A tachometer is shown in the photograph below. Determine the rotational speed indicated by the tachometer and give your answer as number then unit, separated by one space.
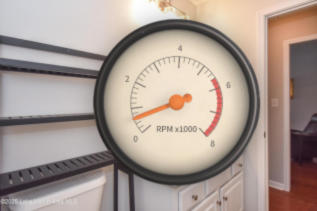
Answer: 600 rpm
